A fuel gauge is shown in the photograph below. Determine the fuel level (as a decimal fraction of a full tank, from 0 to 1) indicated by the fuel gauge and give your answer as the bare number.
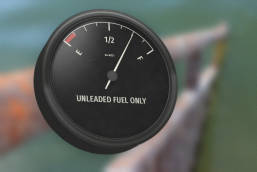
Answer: 0.75
